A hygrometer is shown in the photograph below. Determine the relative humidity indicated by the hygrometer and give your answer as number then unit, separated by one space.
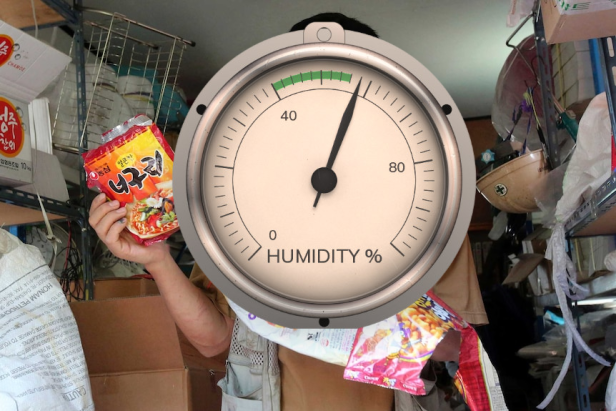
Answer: 58 %
